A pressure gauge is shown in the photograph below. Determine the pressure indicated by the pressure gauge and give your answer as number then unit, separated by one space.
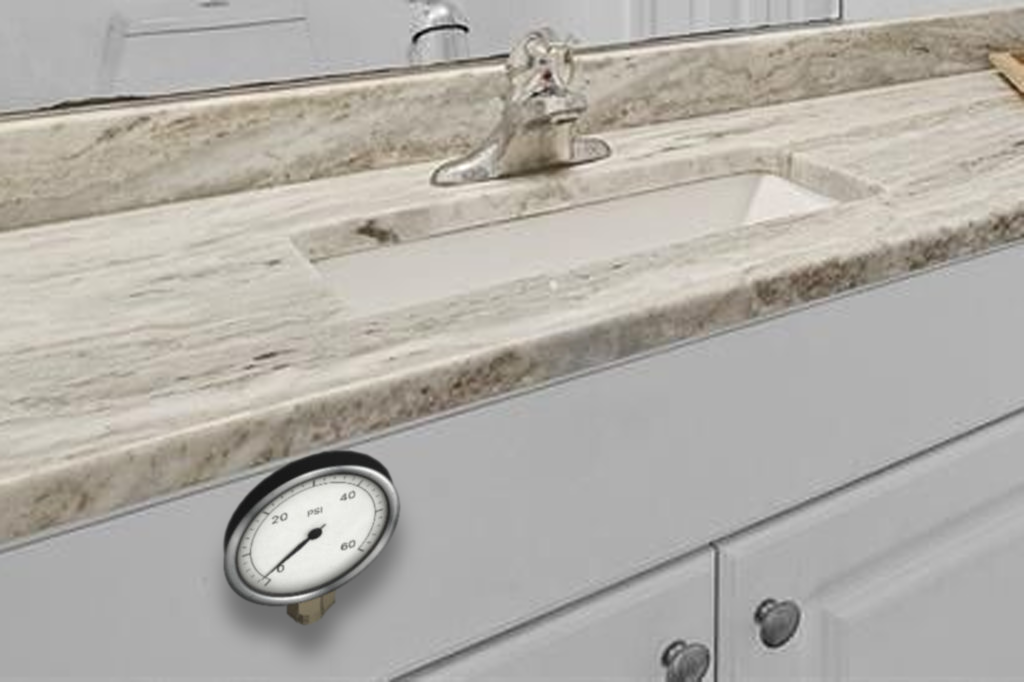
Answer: 2 psi
